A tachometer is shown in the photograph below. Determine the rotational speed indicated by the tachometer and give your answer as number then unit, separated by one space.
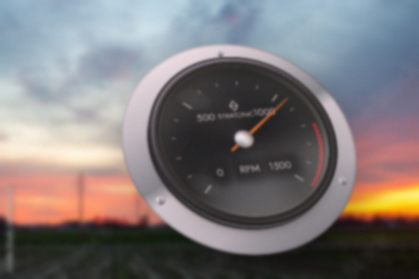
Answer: 1050 rpm
